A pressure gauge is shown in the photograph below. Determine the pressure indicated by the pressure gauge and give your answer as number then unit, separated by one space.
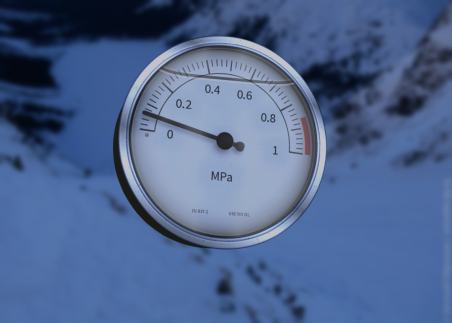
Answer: 0.06 MPa
